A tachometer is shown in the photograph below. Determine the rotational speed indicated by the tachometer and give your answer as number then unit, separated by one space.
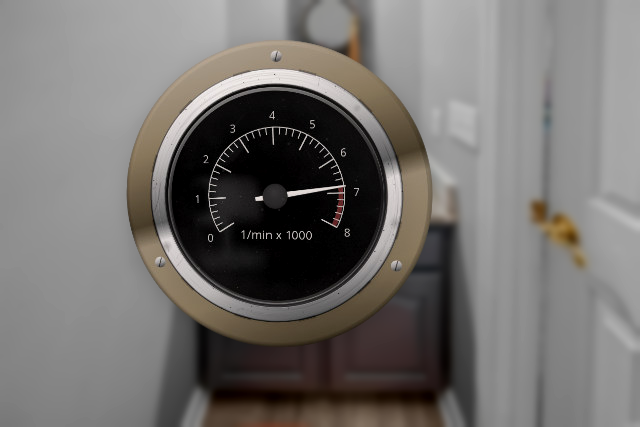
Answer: 6800 rpm
